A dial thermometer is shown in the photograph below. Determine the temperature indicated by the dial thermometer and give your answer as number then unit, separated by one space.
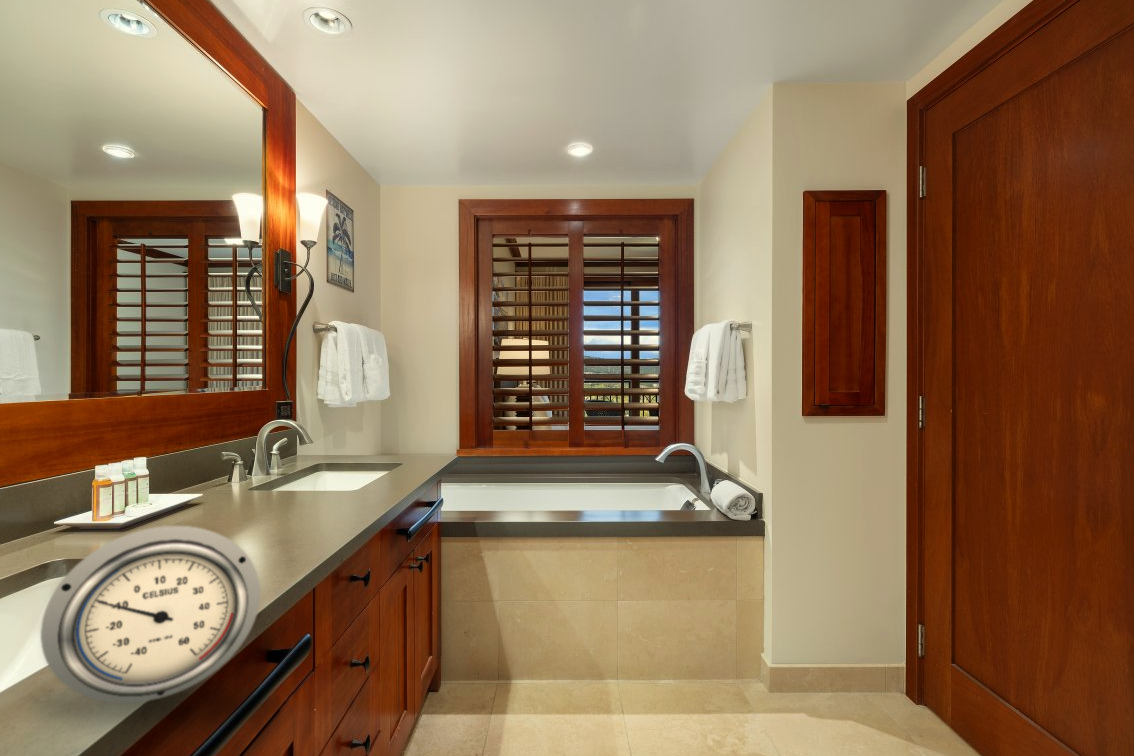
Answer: -10 °C
